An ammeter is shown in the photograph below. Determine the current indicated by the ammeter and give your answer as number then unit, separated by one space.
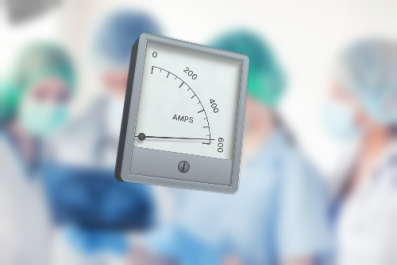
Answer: 575 A
